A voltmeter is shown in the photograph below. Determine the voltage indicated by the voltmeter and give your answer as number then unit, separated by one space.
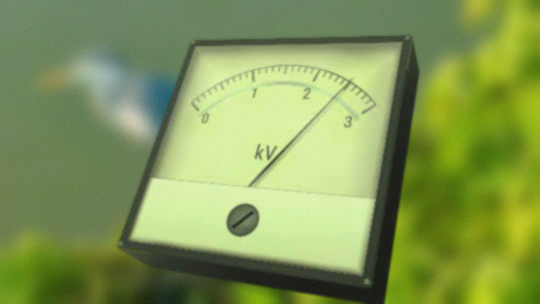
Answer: 2.5 kV
